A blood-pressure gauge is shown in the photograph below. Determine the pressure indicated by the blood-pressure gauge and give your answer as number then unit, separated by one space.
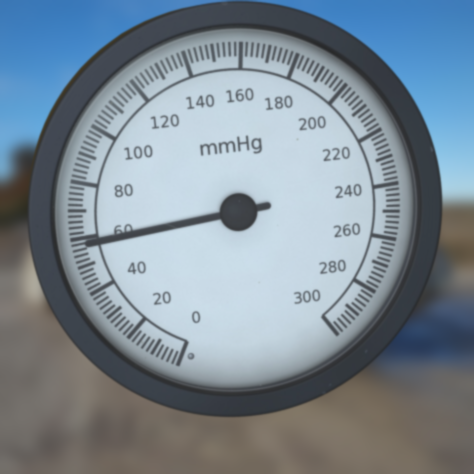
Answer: 58 mmHg
